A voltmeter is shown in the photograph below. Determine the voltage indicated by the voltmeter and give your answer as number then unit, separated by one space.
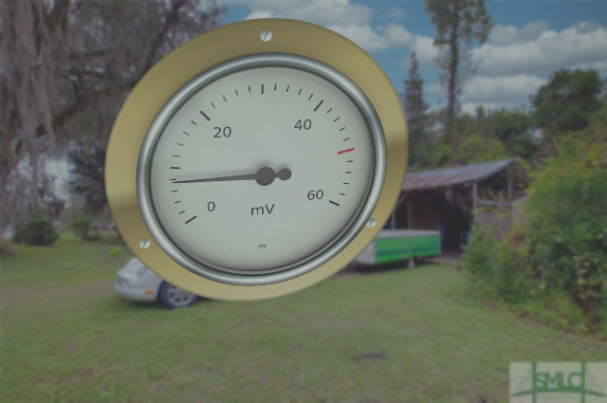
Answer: 8 mV
